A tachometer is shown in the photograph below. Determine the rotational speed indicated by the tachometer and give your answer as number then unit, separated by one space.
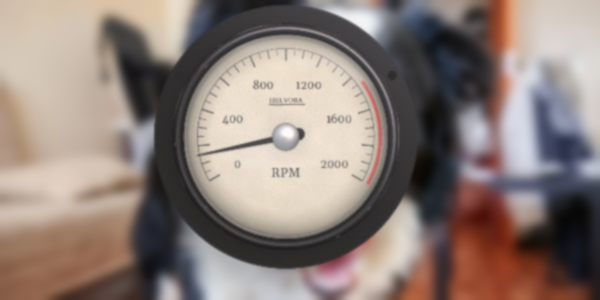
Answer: 150 rpm
